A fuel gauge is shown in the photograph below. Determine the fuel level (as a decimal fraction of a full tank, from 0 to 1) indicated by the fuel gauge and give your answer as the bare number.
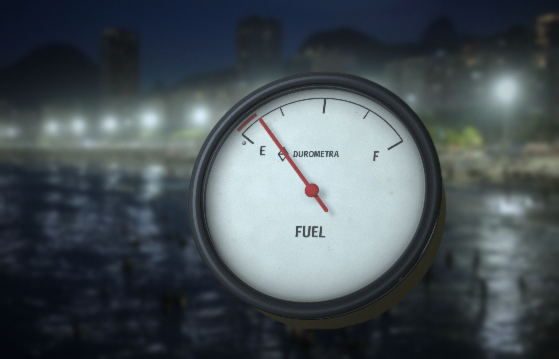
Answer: 0.125
